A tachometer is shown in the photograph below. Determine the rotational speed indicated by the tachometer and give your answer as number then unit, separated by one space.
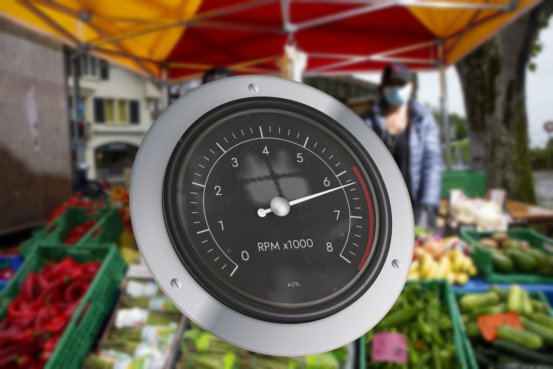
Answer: 6300 rpm
